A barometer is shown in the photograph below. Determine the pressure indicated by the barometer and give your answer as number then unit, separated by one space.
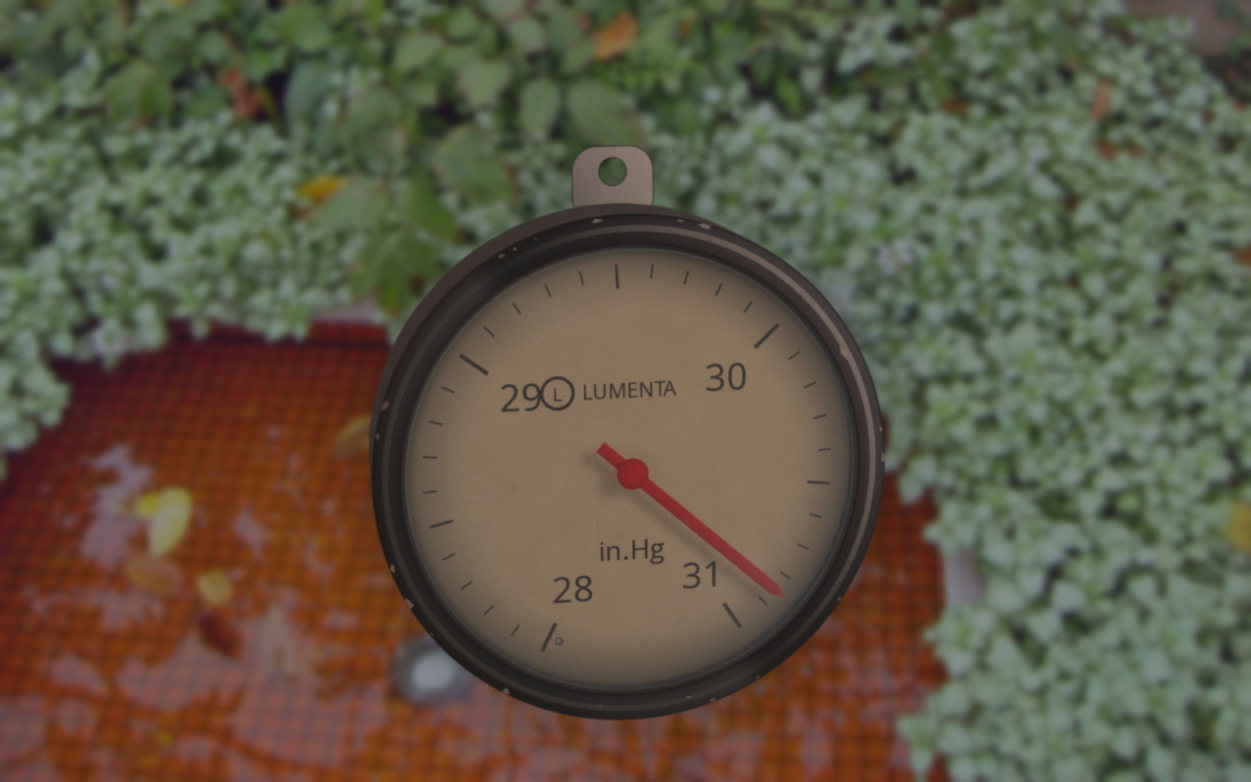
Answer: 30.85 inHg
